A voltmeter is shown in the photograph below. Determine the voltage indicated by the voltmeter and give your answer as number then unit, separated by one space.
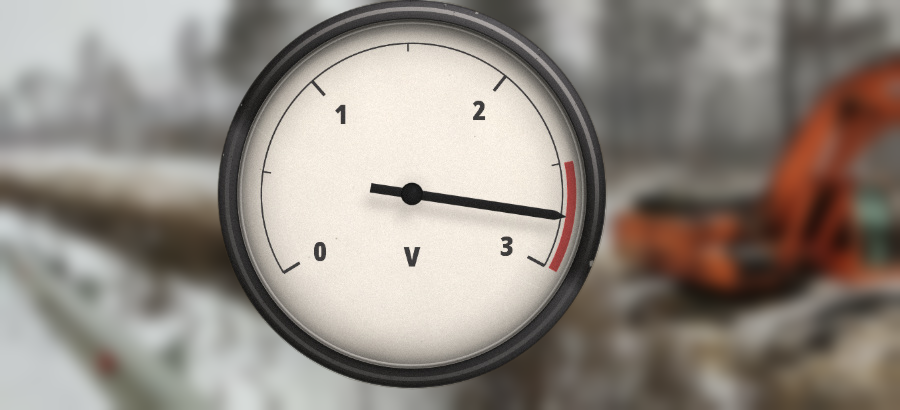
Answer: 2.75 V
